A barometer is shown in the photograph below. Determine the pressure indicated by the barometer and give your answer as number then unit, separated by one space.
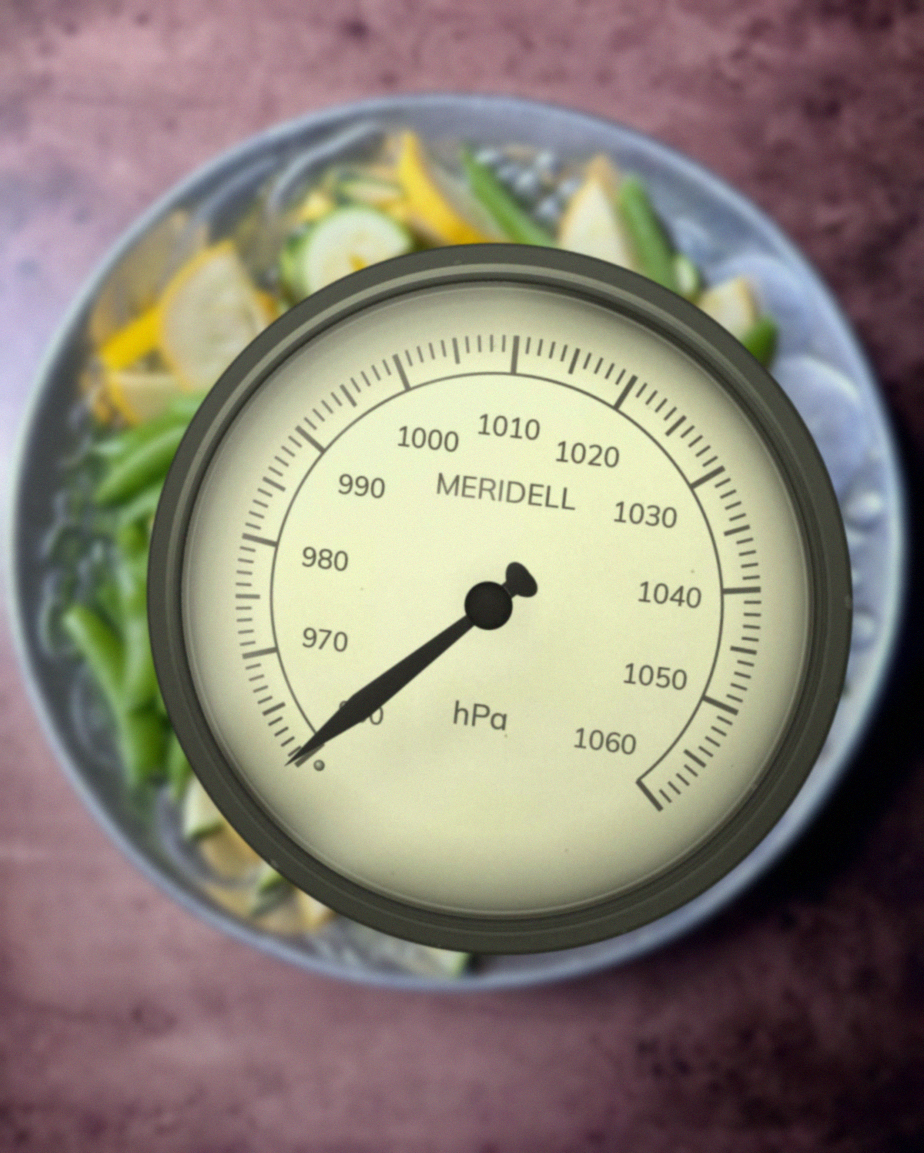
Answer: 960.5 hPa
